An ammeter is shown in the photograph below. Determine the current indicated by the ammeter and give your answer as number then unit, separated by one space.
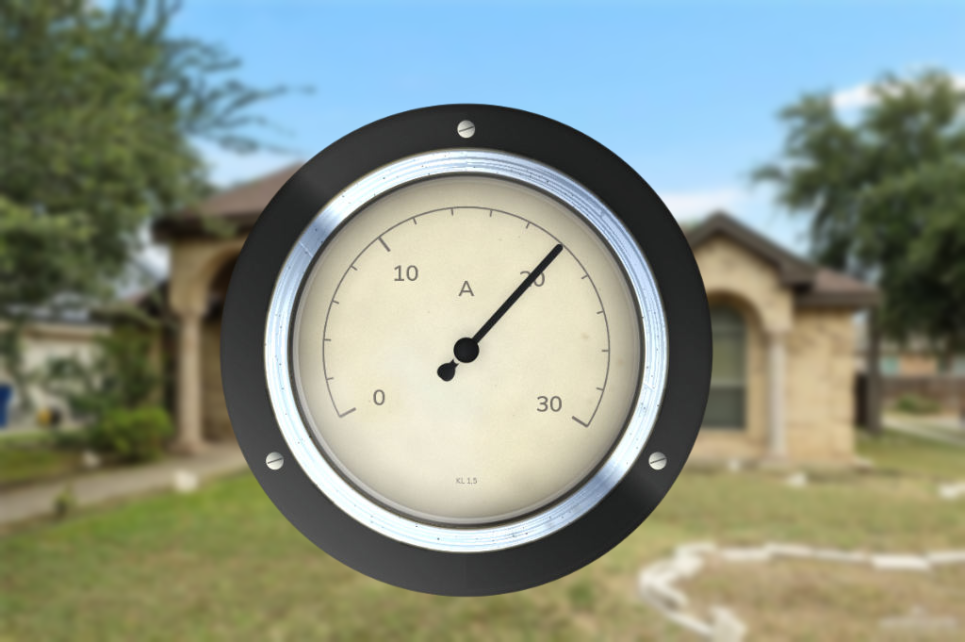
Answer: 20 A
